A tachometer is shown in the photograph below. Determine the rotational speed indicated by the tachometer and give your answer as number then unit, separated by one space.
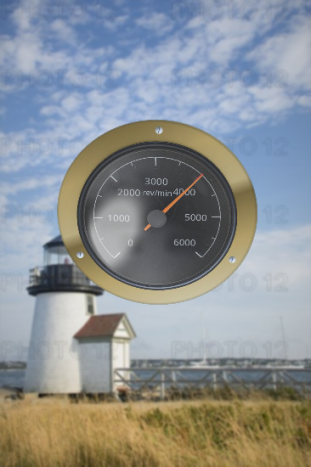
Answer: 4000 rpm
